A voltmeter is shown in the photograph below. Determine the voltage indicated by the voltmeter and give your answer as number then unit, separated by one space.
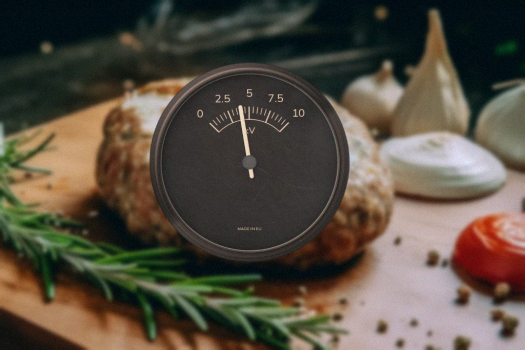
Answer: 4 kV
